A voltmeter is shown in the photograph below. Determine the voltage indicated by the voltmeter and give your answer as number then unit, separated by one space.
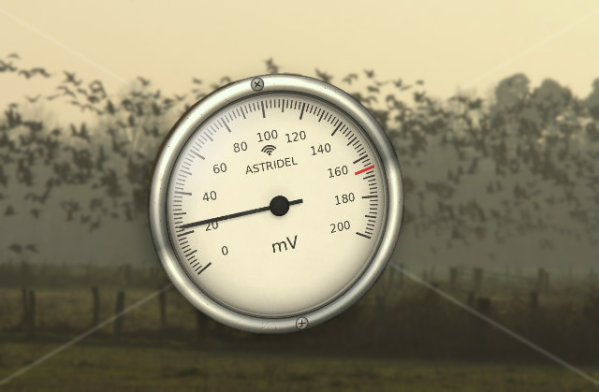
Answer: 24 mV
